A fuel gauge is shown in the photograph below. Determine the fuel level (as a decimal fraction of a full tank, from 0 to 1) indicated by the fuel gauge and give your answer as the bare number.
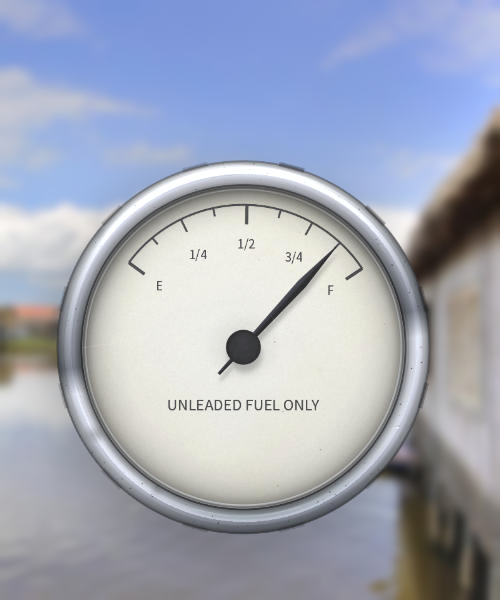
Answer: 0.875
